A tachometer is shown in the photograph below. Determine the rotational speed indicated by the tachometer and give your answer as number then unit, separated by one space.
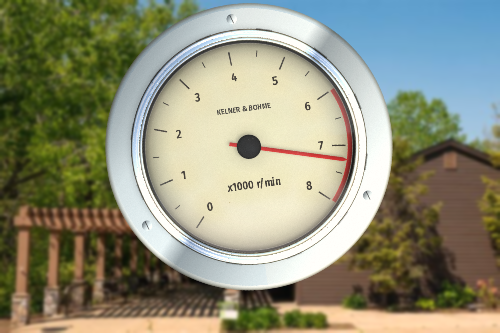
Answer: 7250 rpm
